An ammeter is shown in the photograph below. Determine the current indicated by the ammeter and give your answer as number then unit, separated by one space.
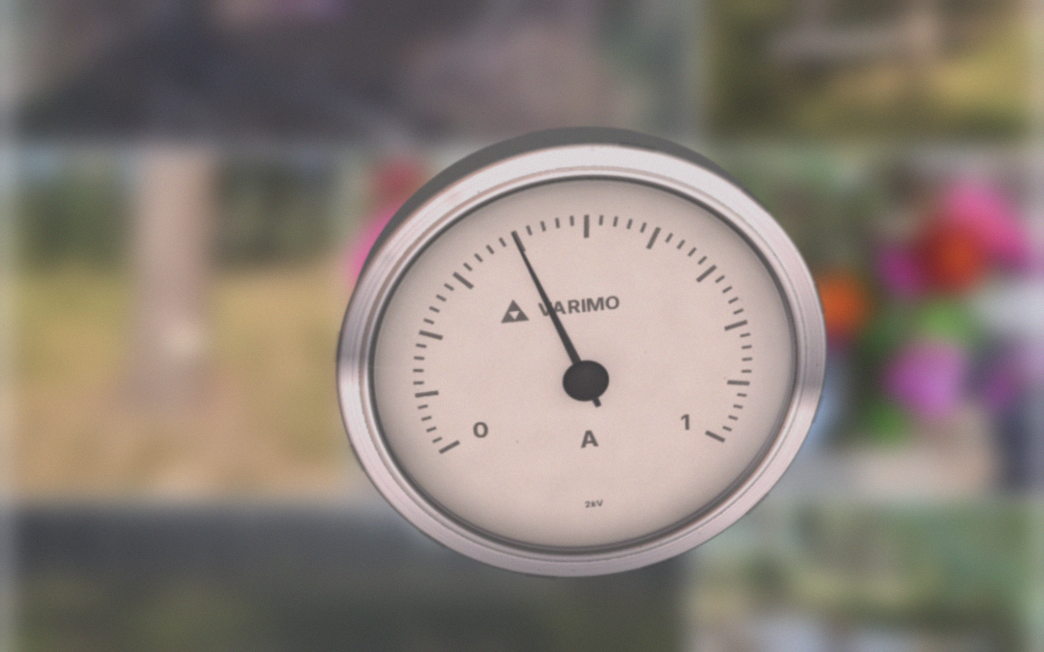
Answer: 0.4 A
